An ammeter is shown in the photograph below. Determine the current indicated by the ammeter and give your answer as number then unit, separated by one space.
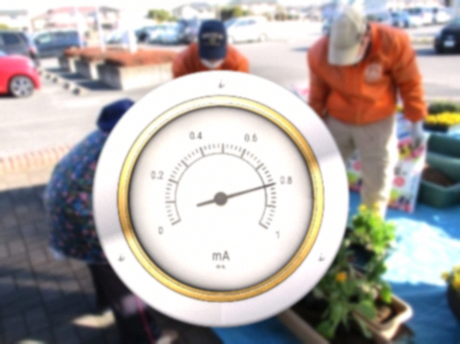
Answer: 0.8 mA
